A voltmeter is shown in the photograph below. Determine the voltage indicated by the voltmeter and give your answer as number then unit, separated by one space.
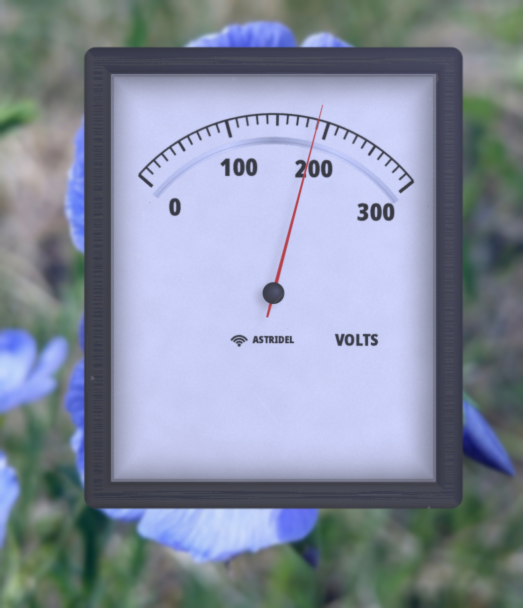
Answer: 190 V
